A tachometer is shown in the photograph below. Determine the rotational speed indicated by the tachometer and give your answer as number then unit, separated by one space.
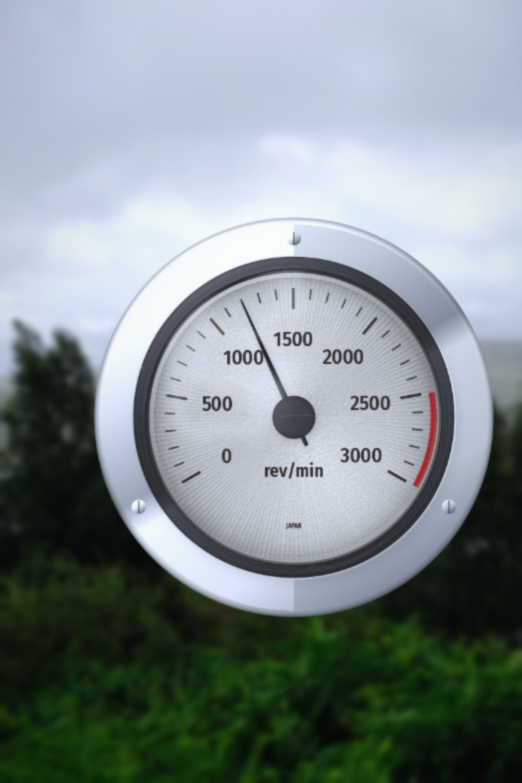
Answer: 1200 rpm
